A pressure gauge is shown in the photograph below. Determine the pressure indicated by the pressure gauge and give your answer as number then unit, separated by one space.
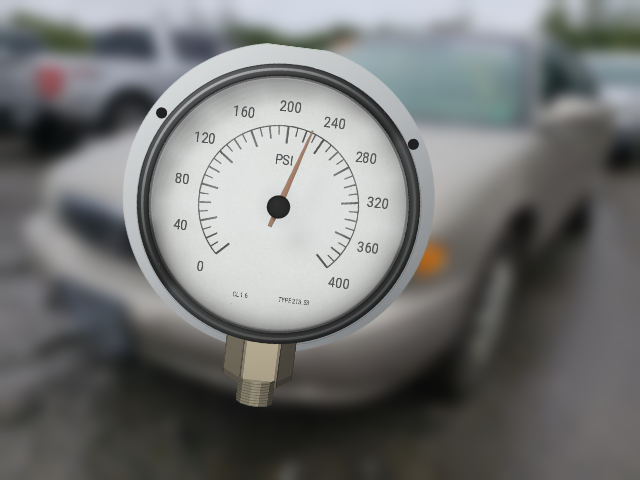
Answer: 225 psi
